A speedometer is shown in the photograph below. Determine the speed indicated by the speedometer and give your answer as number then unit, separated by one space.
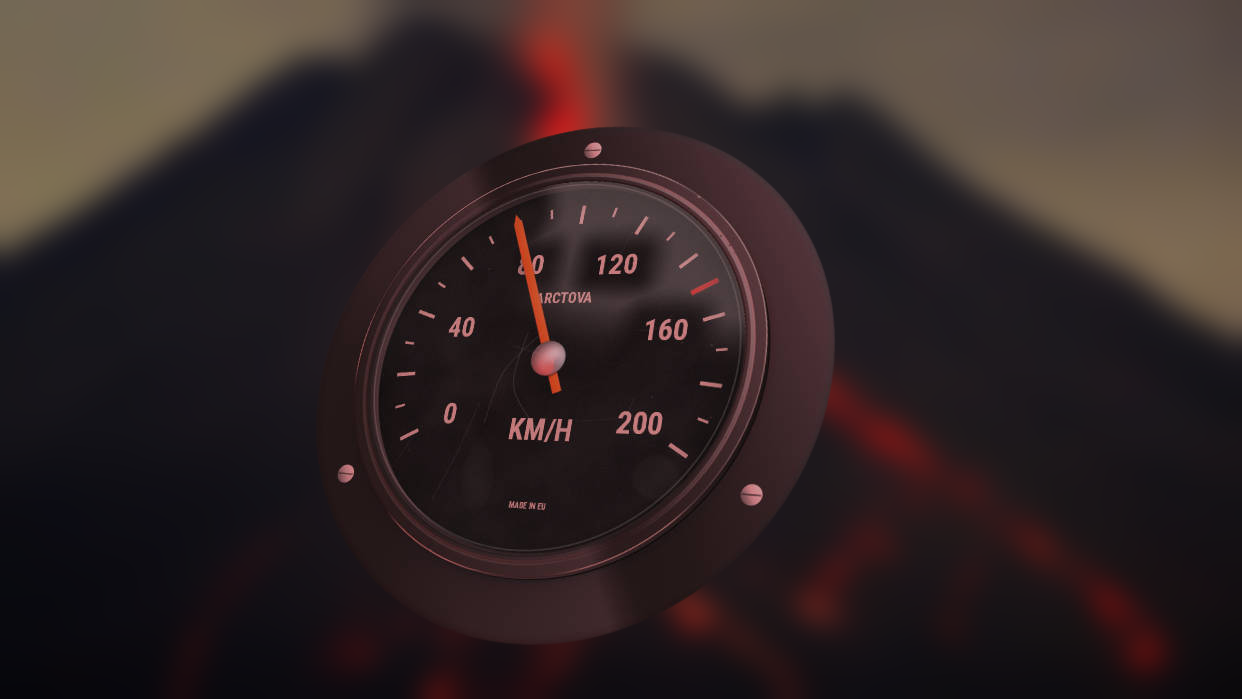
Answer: 80 km/h
